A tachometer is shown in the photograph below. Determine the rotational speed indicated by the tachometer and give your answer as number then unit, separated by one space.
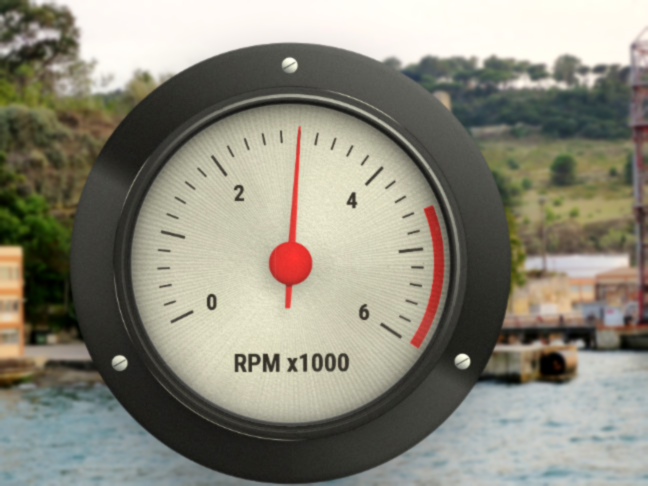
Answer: 3000 rpm
